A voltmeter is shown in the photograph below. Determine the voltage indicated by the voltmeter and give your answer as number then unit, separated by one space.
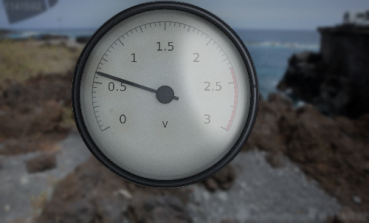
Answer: 0.6 V
